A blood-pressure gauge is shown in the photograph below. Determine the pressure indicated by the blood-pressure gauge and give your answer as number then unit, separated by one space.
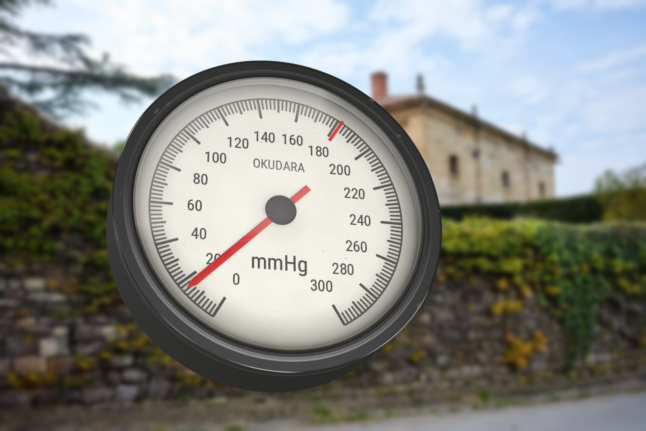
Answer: 16 mmHg
